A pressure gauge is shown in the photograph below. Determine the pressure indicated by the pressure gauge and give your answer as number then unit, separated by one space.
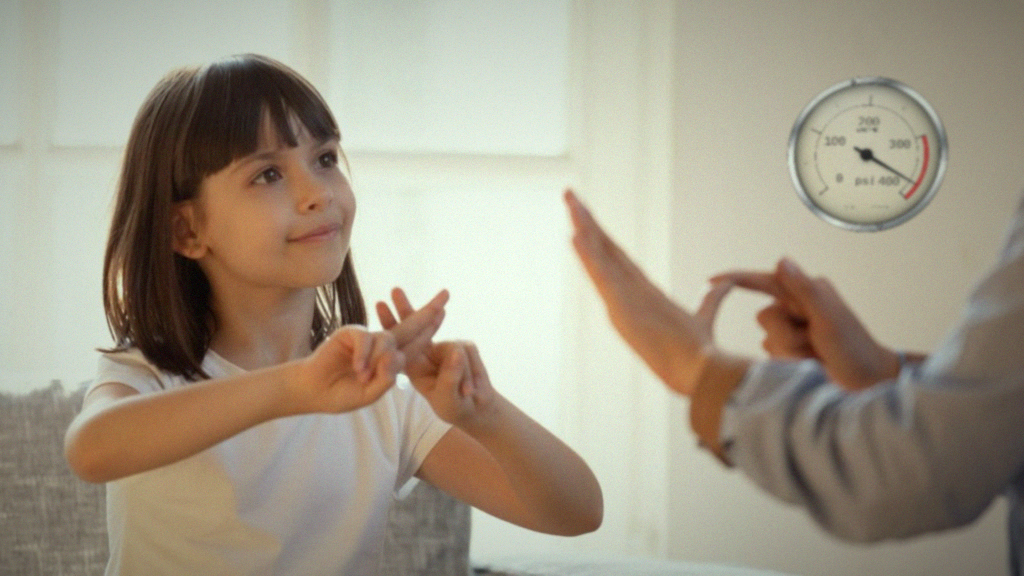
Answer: 375 psi
